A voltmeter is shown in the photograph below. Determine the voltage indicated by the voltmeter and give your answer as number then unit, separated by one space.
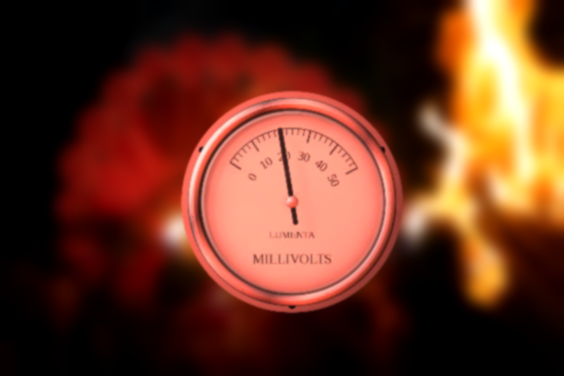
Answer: 20 mV
